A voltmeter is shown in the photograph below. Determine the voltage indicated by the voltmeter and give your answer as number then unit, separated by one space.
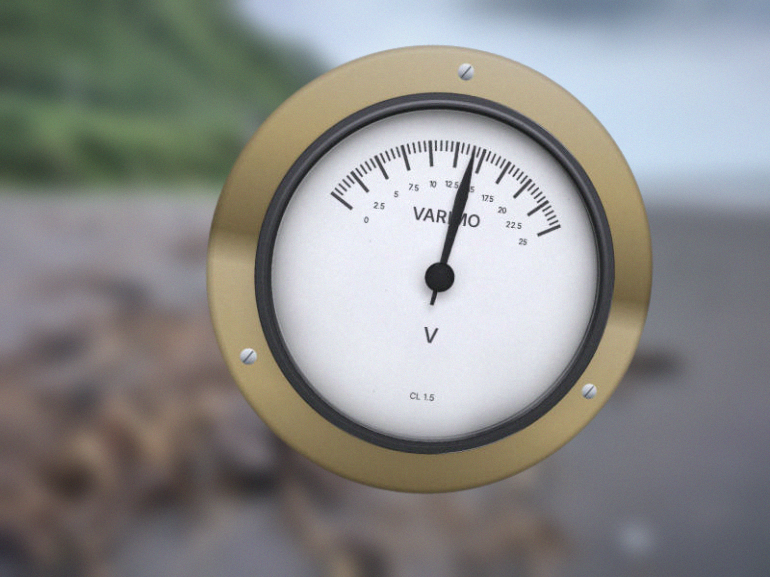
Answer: 14 V
